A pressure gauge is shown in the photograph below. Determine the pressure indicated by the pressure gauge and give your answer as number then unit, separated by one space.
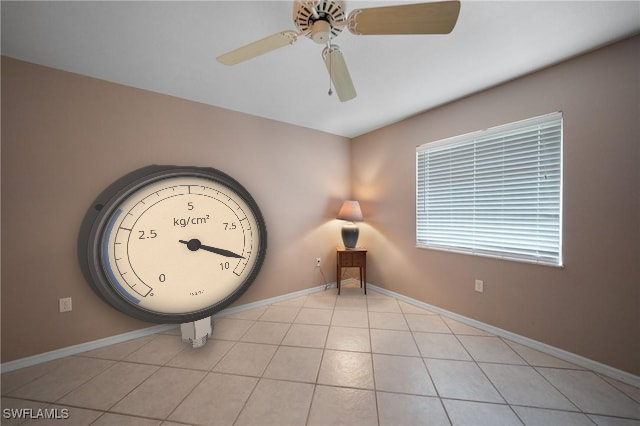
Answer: 9.25 kg/cm²
